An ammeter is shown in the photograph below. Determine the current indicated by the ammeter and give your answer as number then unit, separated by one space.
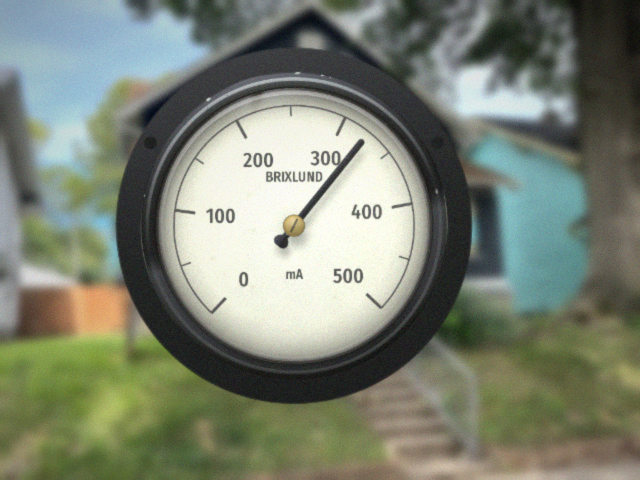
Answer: 325 mA
